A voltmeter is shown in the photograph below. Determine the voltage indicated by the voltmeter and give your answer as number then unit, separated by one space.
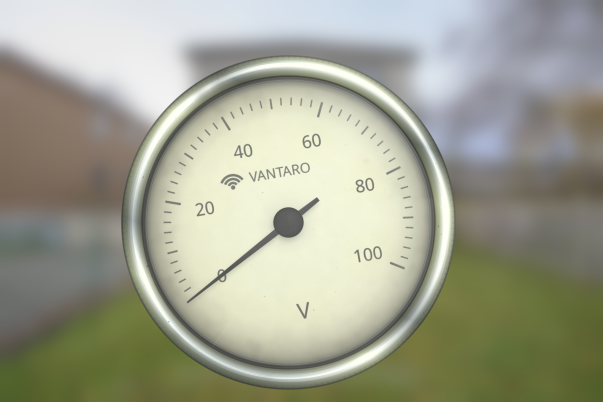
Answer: 0 V
